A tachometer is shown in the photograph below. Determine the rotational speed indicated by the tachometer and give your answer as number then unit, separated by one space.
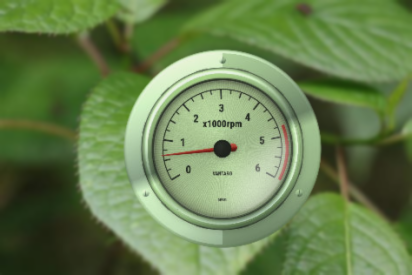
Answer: 625 rpm
